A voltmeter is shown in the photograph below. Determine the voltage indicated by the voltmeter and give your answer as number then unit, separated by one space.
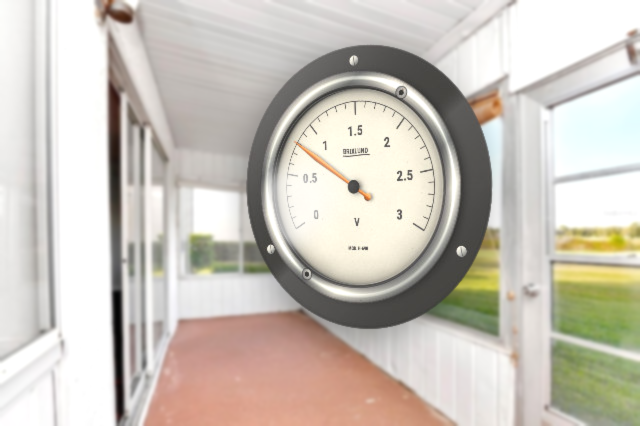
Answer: 0.8 V
